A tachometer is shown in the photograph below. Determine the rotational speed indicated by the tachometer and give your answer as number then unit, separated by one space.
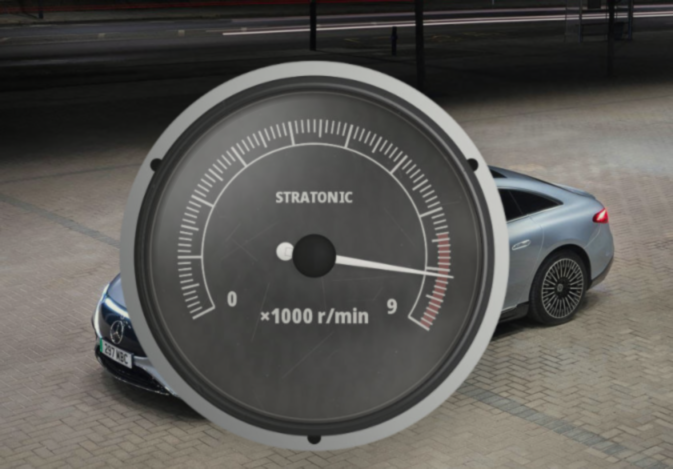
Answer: 8100 rpm
